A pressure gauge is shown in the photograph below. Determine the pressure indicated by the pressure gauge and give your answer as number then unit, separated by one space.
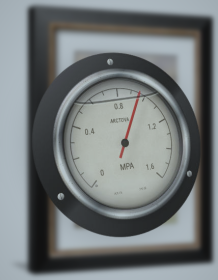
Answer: 0.95 MPa
